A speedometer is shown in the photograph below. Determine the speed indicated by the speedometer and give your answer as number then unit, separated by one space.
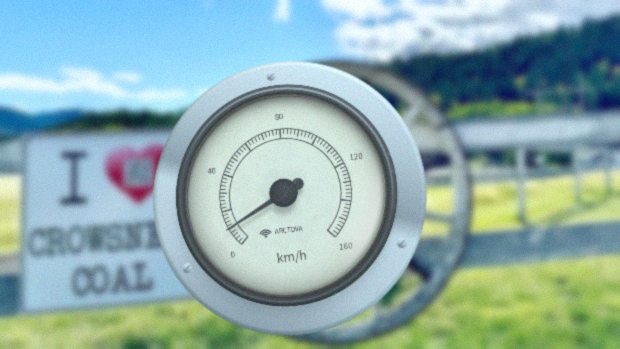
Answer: 10 km/h
